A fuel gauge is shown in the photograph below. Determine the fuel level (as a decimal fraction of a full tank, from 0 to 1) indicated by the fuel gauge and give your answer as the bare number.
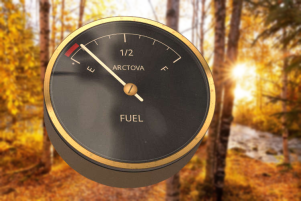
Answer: 0.125
